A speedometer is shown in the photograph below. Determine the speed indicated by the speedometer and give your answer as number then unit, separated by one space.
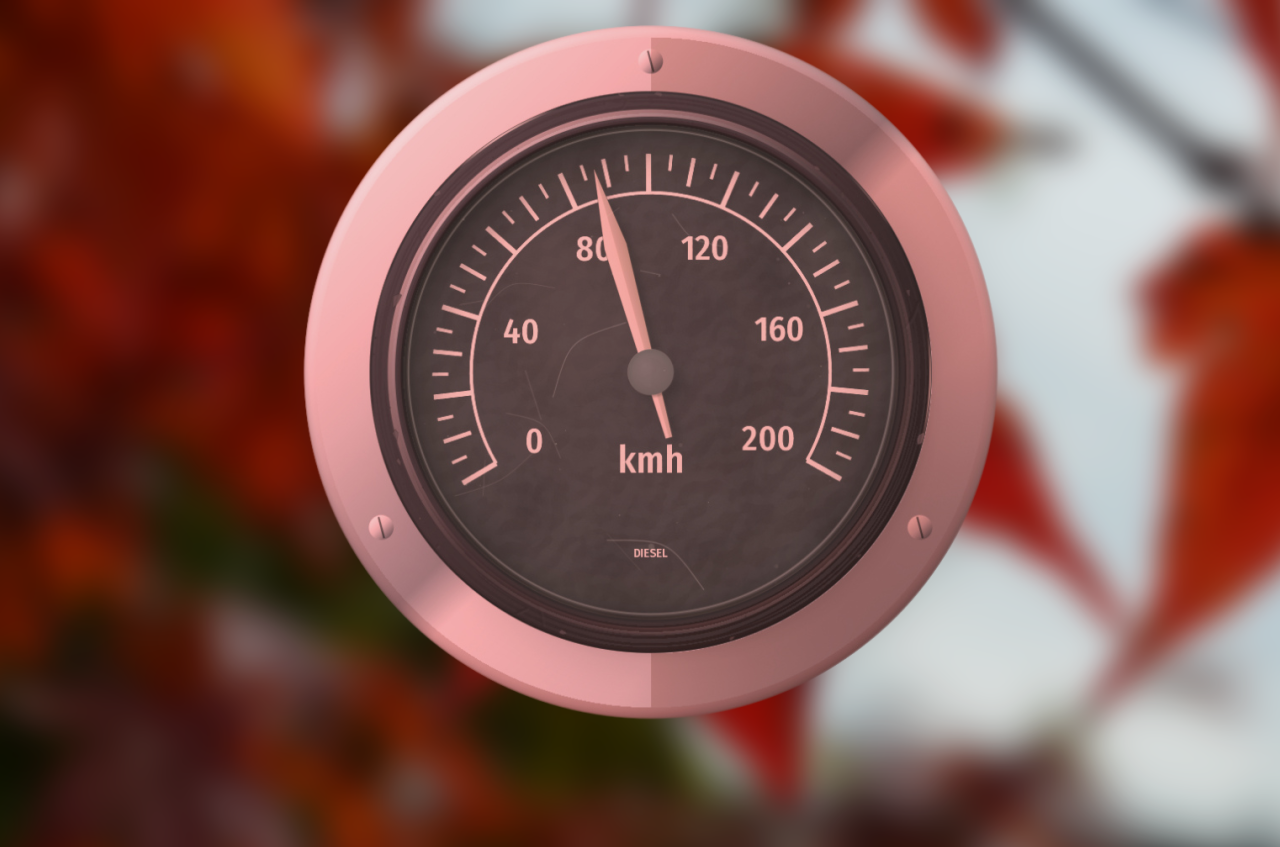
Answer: 87.5 km/h
